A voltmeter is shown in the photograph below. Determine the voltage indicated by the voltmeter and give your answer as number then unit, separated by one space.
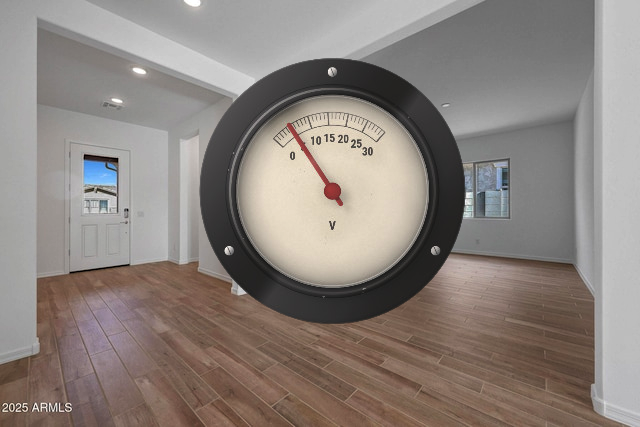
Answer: 5 V
